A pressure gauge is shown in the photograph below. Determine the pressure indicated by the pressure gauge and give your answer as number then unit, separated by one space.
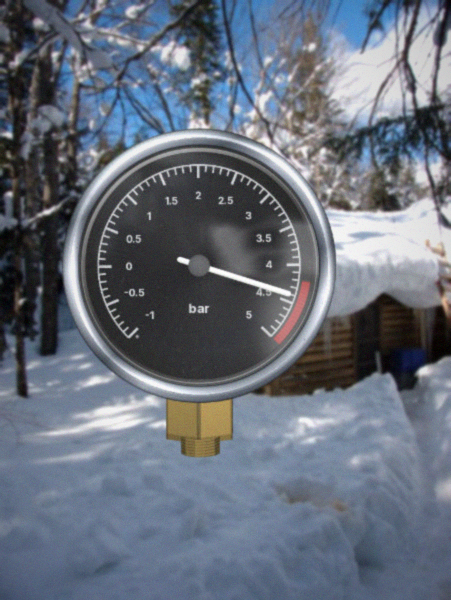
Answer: 4.4 bar
